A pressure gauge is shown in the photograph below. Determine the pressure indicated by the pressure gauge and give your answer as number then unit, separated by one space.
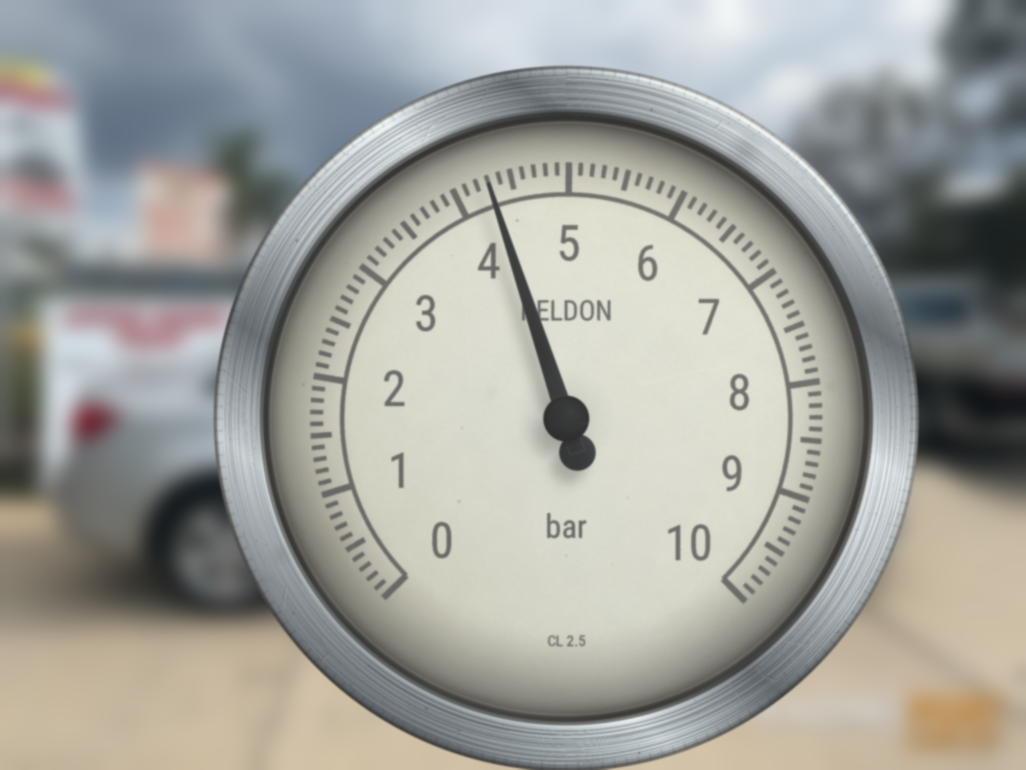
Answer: 4.3 bar
